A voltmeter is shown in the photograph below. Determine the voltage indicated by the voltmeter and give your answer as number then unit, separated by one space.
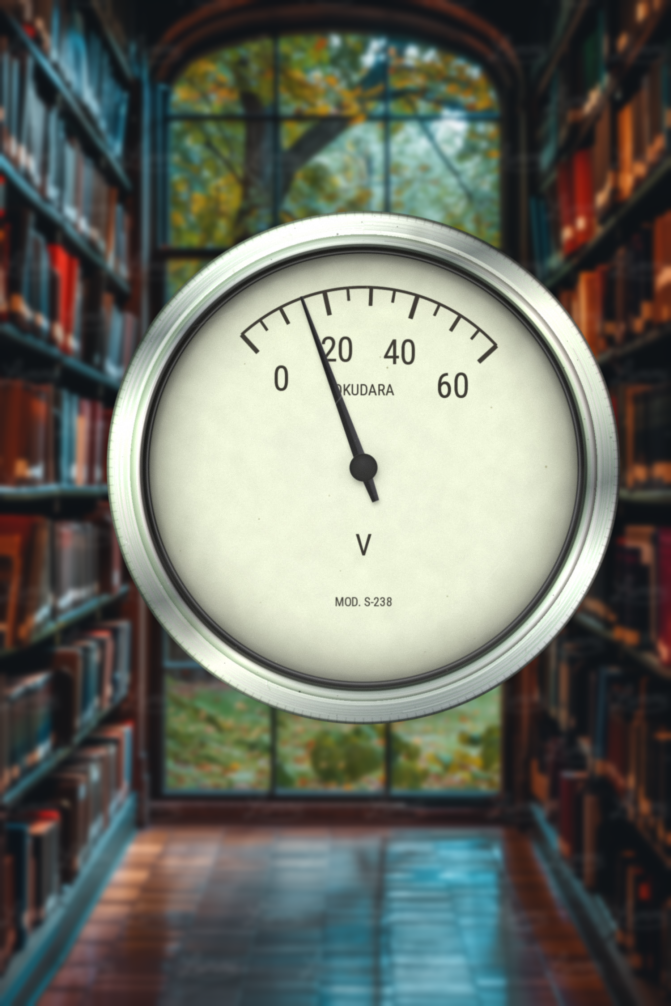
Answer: 15 V
